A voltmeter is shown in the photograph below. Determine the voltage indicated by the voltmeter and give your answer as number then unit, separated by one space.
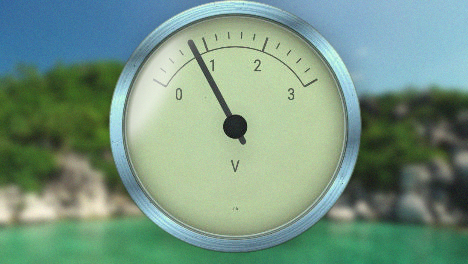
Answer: 0.8 V
